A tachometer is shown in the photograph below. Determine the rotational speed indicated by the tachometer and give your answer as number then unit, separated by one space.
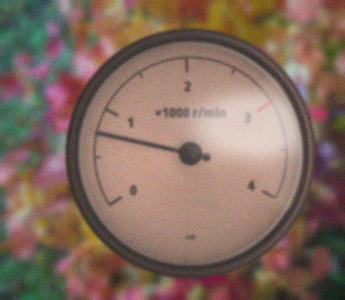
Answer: 750 rpm
